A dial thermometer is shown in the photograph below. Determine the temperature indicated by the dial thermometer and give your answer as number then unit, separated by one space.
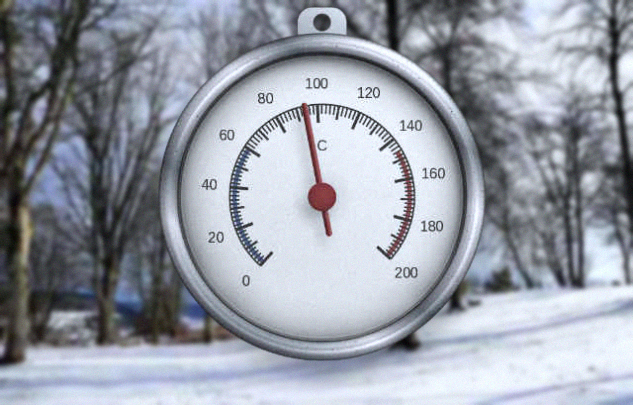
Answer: 94 °C
